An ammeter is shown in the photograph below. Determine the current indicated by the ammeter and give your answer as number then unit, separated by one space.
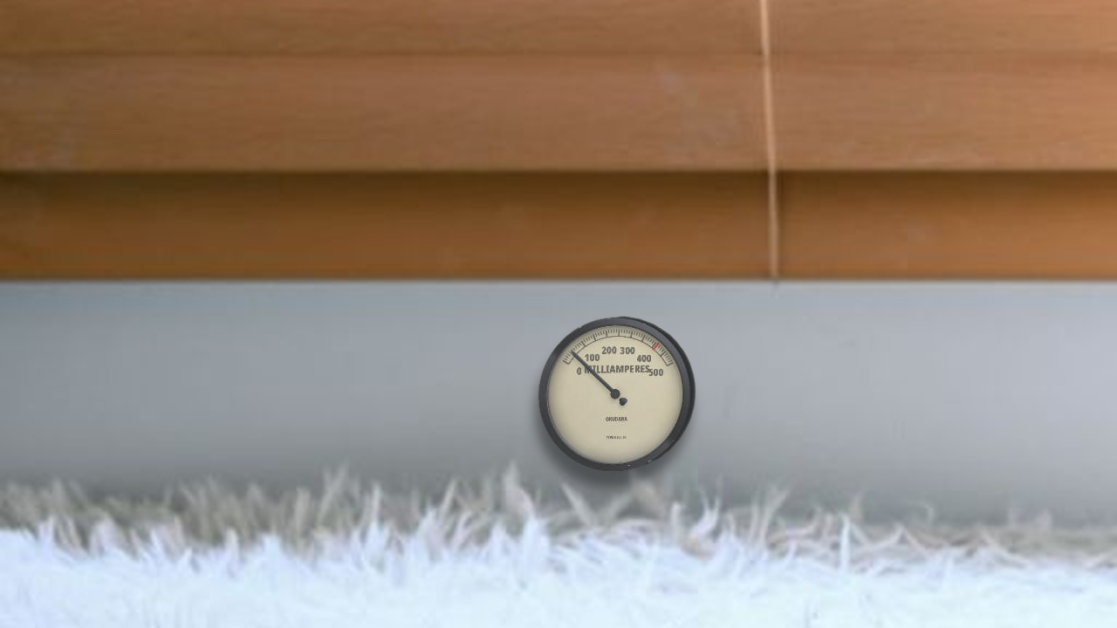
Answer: 50 mA
